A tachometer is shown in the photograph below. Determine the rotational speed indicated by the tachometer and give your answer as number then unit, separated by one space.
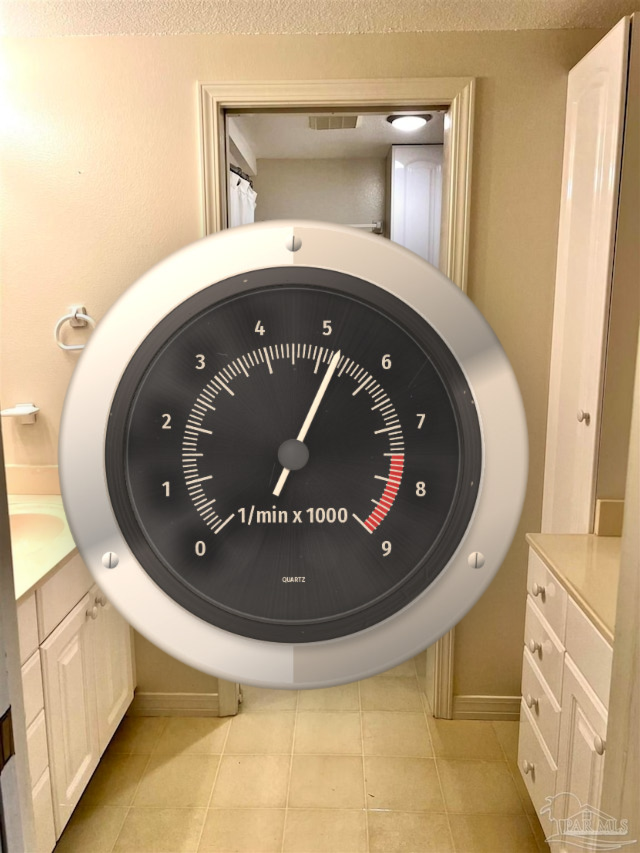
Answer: 5300 rpm
